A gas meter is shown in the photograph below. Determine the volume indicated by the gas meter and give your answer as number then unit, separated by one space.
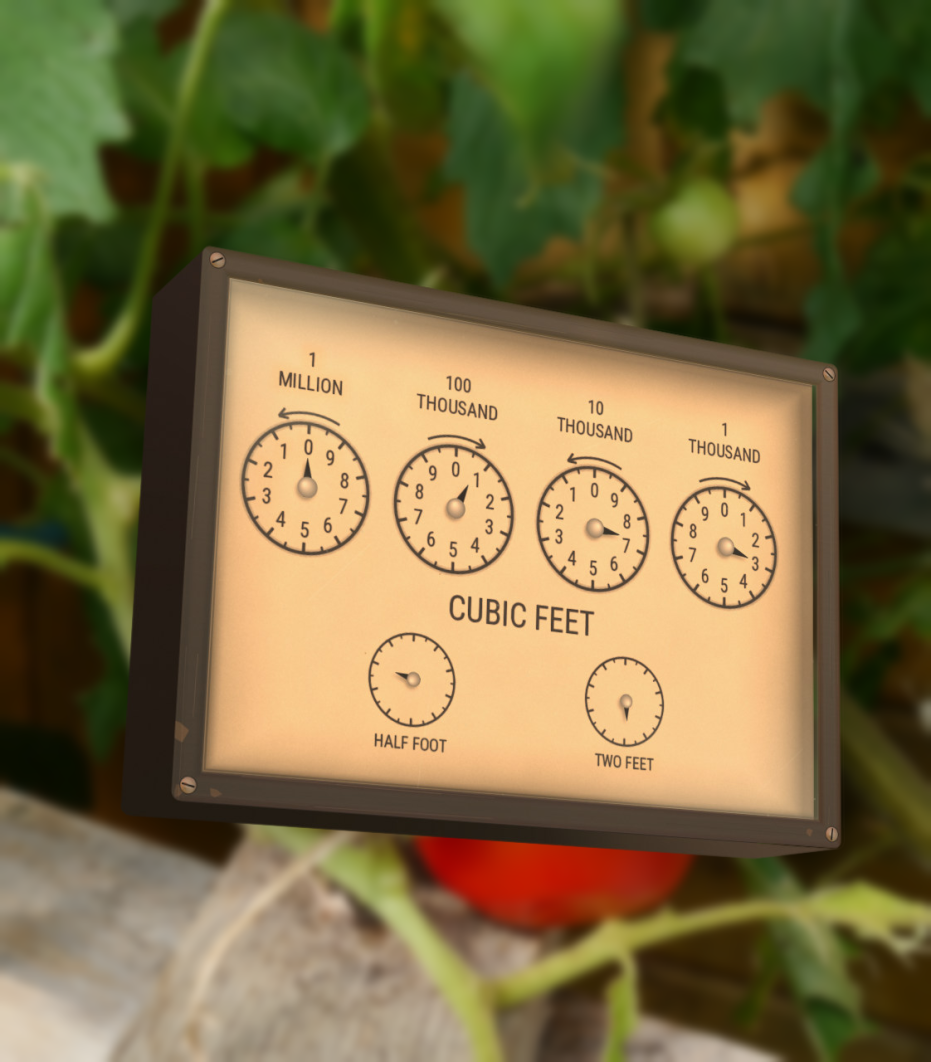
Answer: 7300 ft³
